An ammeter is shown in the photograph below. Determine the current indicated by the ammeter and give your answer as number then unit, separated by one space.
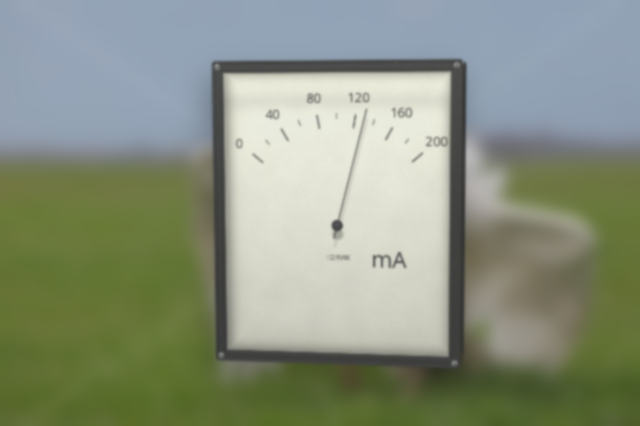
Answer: 130 mA
